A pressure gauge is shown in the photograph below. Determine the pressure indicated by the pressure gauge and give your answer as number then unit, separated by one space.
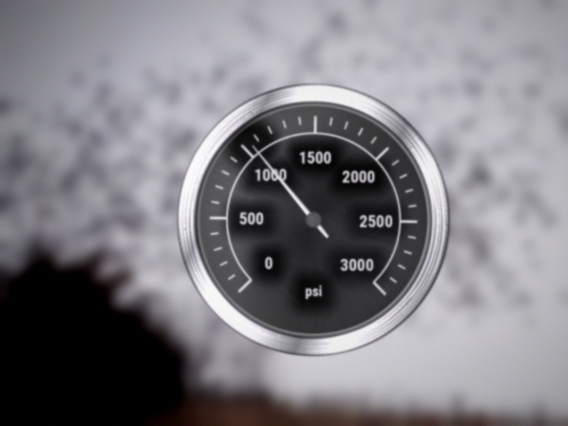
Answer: 1050 psi
